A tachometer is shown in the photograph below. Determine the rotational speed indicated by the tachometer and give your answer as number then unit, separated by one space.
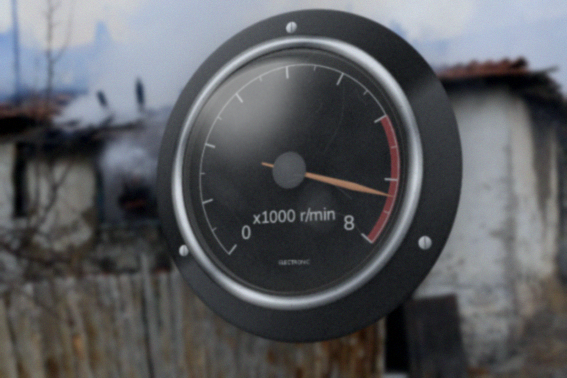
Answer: 7250 rpm
